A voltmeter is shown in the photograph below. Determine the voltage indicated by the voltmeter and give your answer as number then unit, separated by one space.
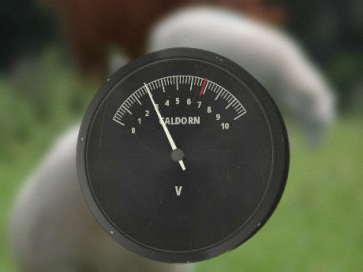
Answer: 3 V
